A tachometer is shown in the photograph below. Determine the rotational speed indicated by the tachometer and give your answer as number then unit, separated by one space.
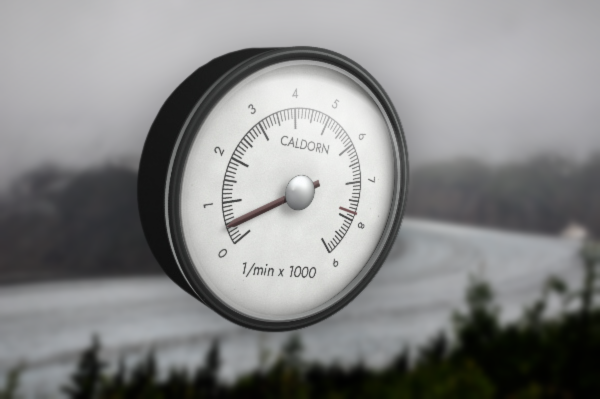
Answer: 500 rpm
